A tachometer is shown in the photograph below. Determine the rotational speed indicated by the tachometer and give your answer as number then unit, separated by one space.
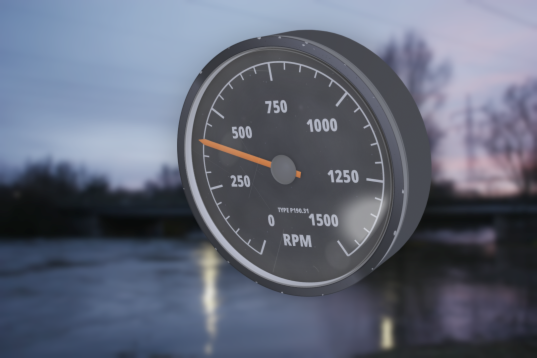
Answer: 400 rpm
